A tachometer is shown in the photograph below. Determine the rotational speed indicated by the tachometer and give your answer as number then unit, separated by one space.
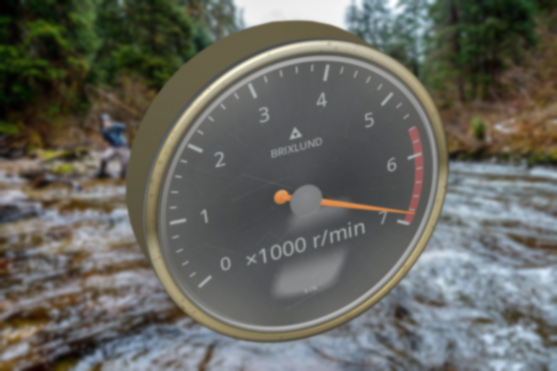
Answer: 6800 rpm
